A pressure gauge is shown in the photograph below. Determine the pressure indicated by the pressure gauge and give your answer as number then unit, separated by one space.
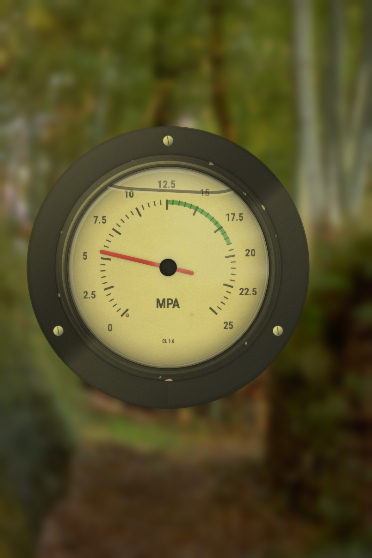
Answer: 5.5 MPa
